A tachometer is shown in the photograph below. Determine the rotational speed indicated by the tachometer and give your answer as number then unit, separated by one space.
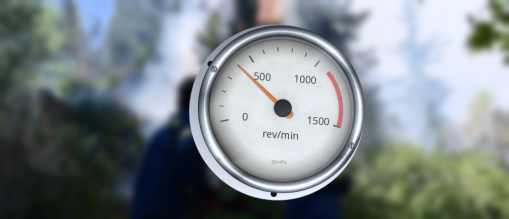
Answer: 400 rpm
